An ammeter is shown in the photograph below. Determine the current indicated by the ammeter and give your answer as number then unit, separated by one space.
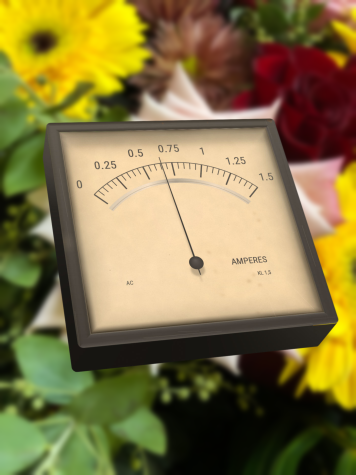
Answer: 0.65 A
